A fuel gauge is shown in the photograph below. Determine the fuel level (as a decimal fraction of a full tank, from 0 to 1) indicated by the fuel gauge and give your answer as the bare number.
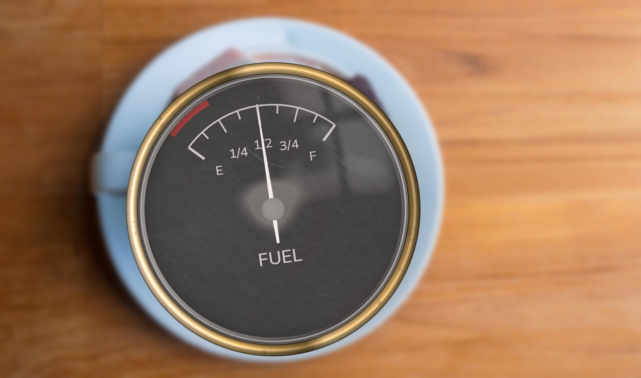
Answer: 0.5
